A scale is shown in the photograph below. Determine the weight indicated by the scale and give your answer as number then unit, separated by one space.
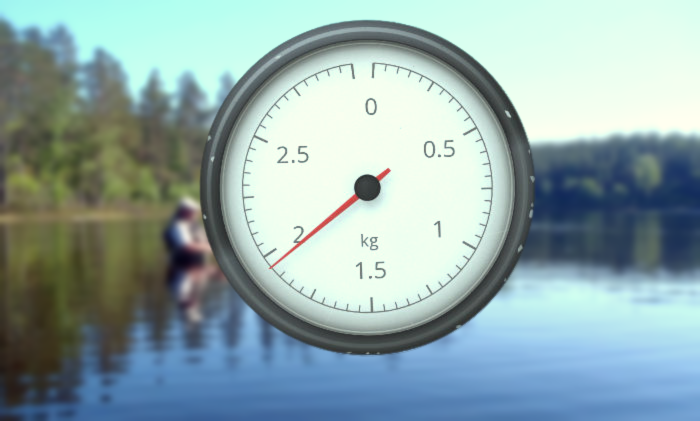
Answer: 1.95 kg
